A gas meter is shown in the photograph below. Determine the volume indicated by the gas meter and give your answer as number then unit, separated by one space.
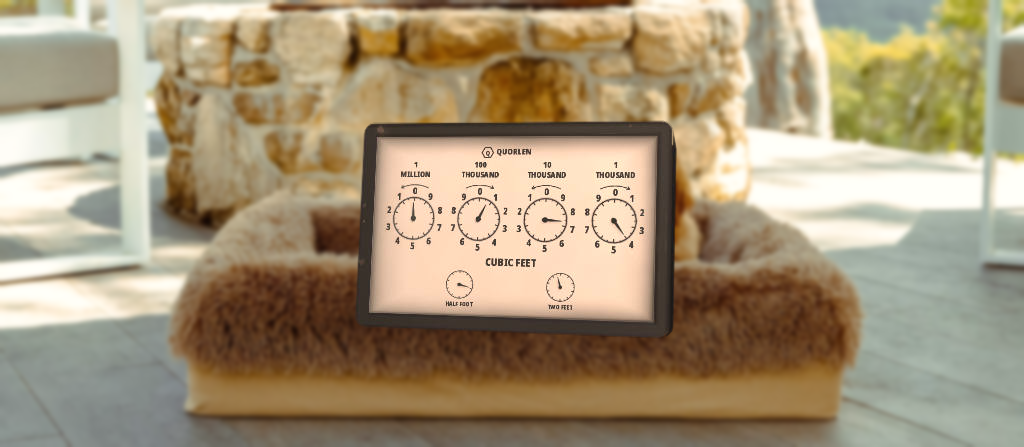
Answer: 7400 ft³
